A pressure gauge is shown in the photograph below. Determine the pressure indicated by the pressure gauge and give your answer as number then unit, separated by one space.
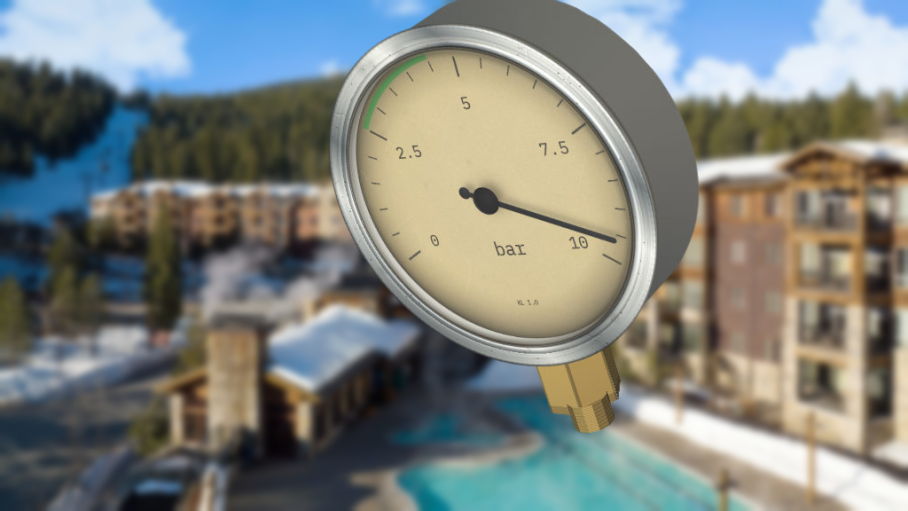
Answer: 9.5 bar
